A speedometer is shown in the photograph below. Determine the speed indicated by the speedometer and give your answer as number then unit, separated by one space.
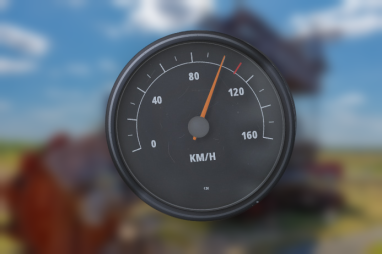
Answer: 100 km/h
